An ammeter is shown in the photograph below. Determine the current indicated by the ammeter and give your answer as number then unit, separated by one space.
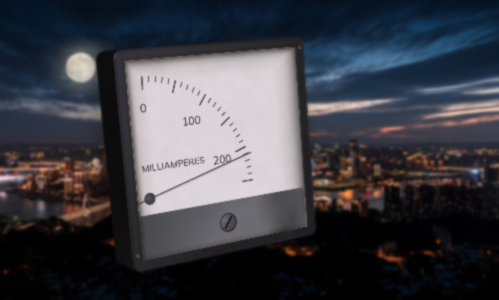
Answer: 210 mA
